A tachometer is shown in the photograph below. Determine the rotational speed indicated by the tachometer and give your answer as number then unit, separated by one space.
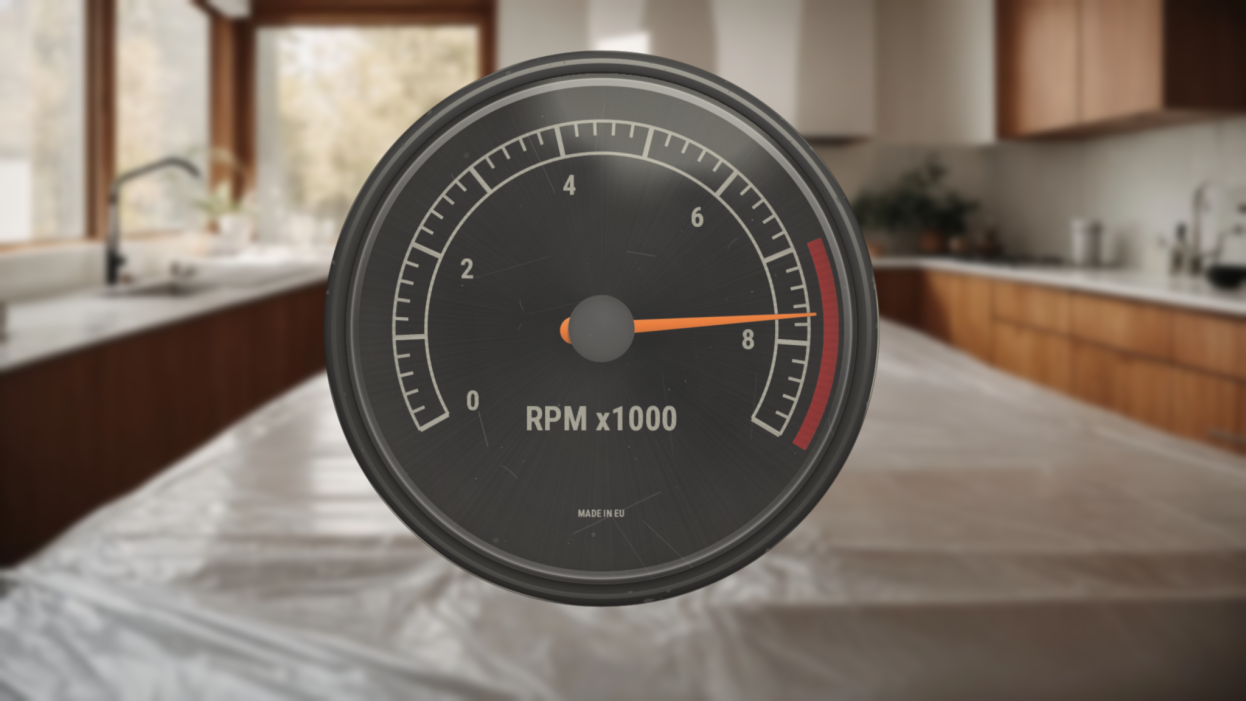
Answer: 7700 rpm
